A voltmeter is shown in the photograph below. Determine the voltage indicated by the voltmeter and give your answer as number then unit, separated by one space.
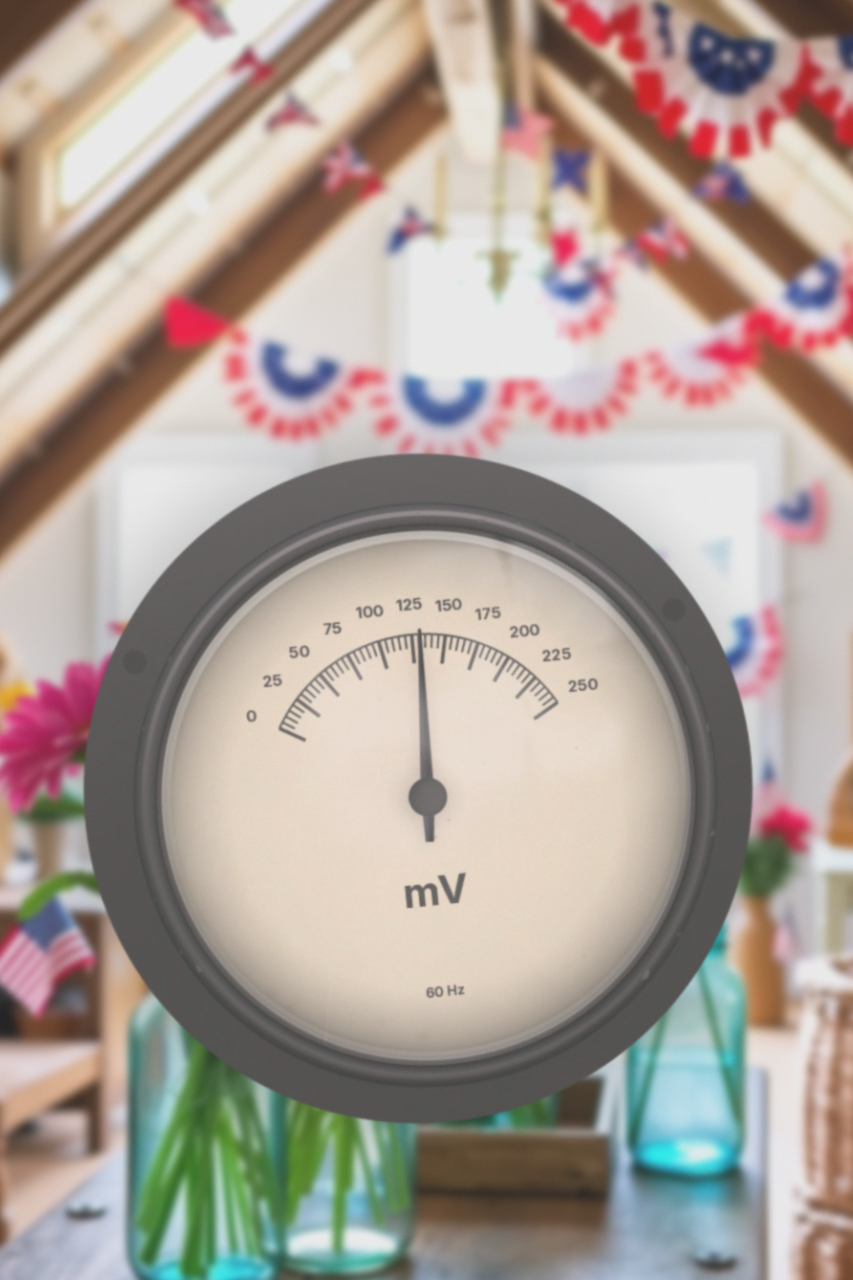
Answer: 130 mV
